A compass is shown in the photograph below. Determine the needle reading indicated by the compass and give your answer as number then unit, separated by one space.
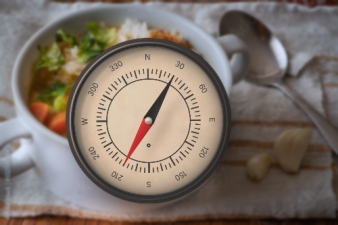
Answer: 210 °
